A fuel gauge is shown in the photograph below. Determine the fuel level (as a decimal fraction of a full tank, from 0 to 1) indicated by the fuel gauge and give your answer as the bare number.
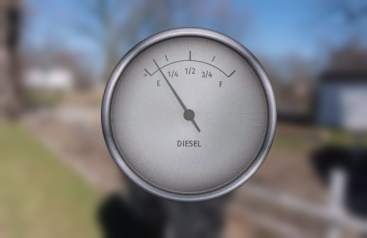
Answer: 0.125
